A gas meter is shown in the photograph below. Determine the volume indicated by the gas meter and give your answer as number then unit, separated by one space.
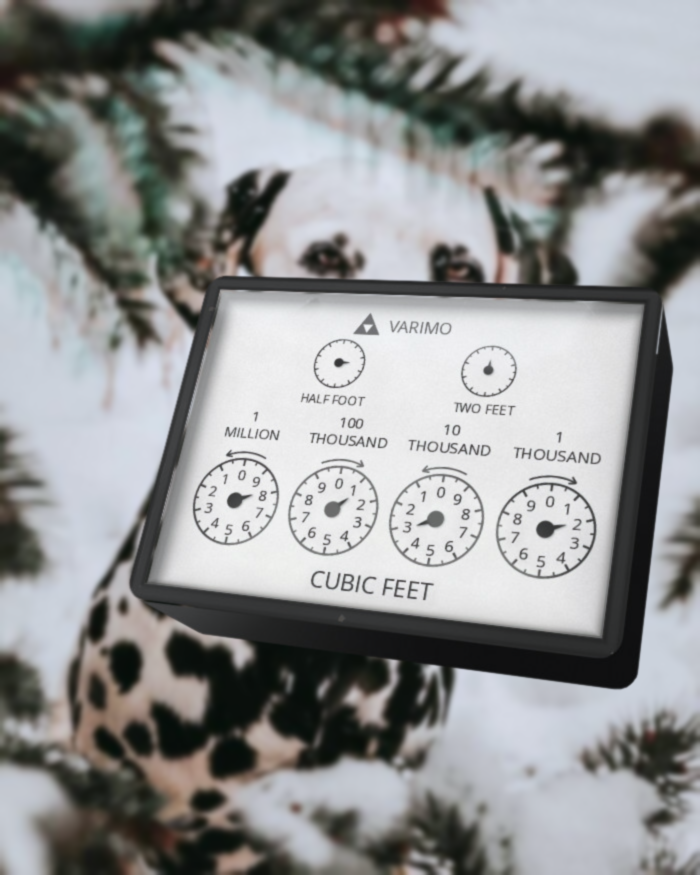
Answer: 813200 ft³
